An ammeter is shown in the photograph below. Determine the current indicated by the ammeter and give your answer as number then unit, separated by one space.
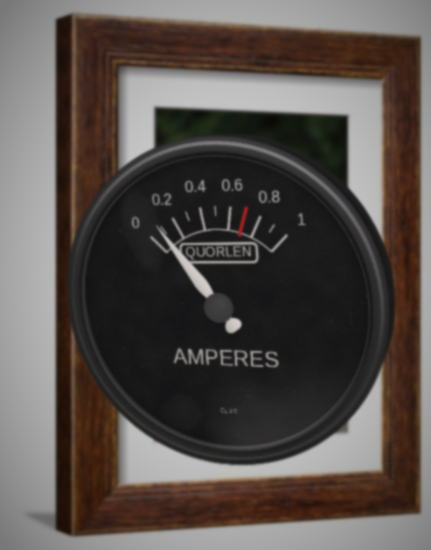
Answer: 0.1 A
